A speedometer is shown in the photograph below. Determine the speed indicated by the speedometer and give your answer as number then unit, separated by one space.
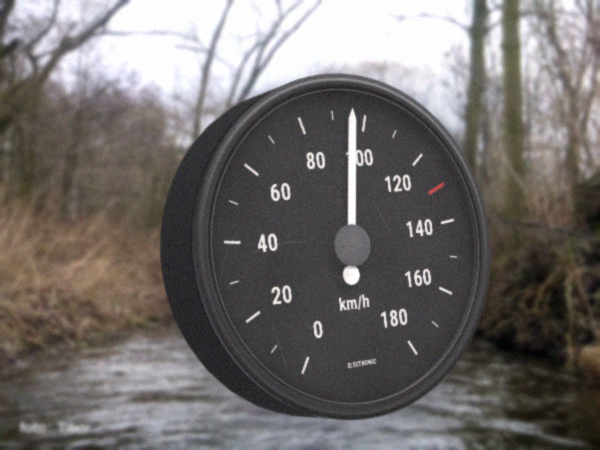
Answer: 95 km/h
